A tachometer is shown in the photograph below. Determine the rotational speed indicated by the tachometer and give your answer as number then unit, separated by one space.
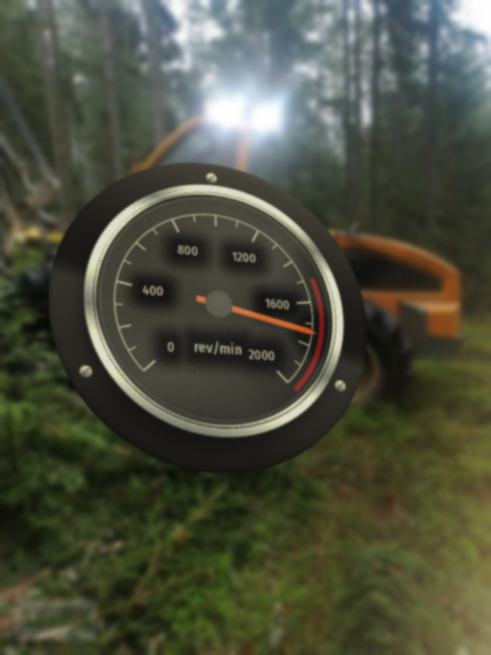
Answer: 1750 rpm
